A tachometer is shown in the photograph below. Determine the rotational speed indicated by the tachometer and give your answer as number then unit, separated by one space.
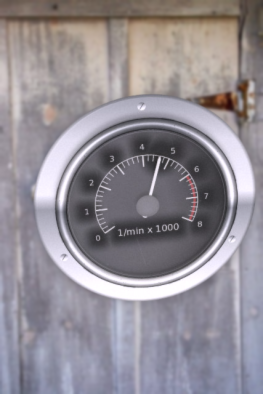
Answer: 4600 rpm
